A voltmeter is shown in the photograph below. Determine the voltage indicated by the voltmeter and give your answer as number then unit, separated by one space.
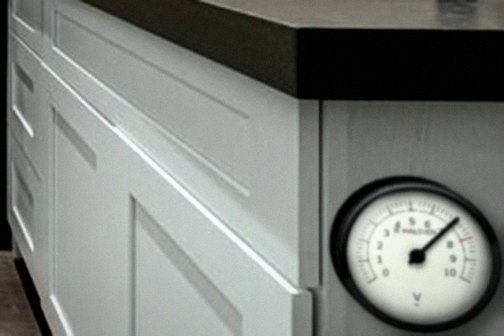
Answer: 7 V
